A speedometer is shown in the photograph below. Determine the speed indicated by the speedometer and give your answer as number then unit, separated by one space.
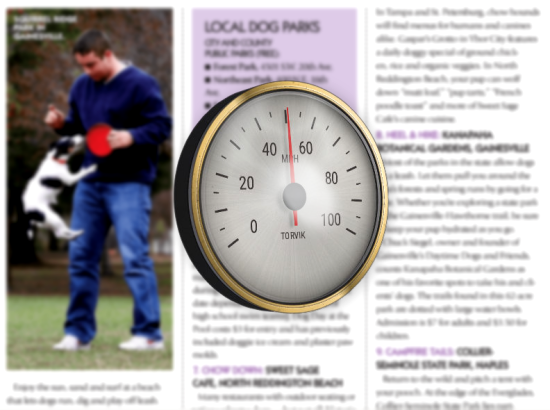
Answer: 50 mph
